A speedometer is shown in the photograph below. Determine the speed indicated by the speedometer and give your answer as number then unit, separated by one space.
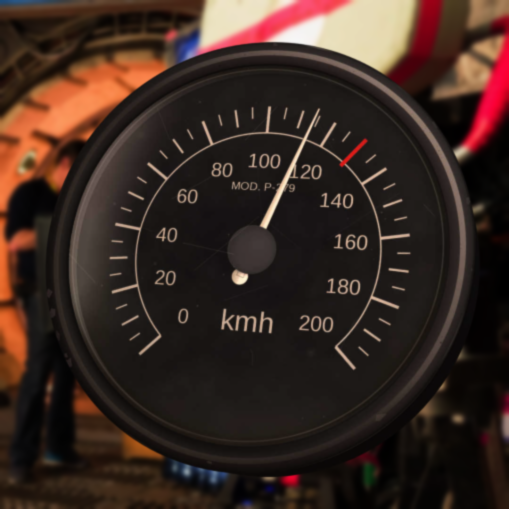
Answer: 115 km/h
